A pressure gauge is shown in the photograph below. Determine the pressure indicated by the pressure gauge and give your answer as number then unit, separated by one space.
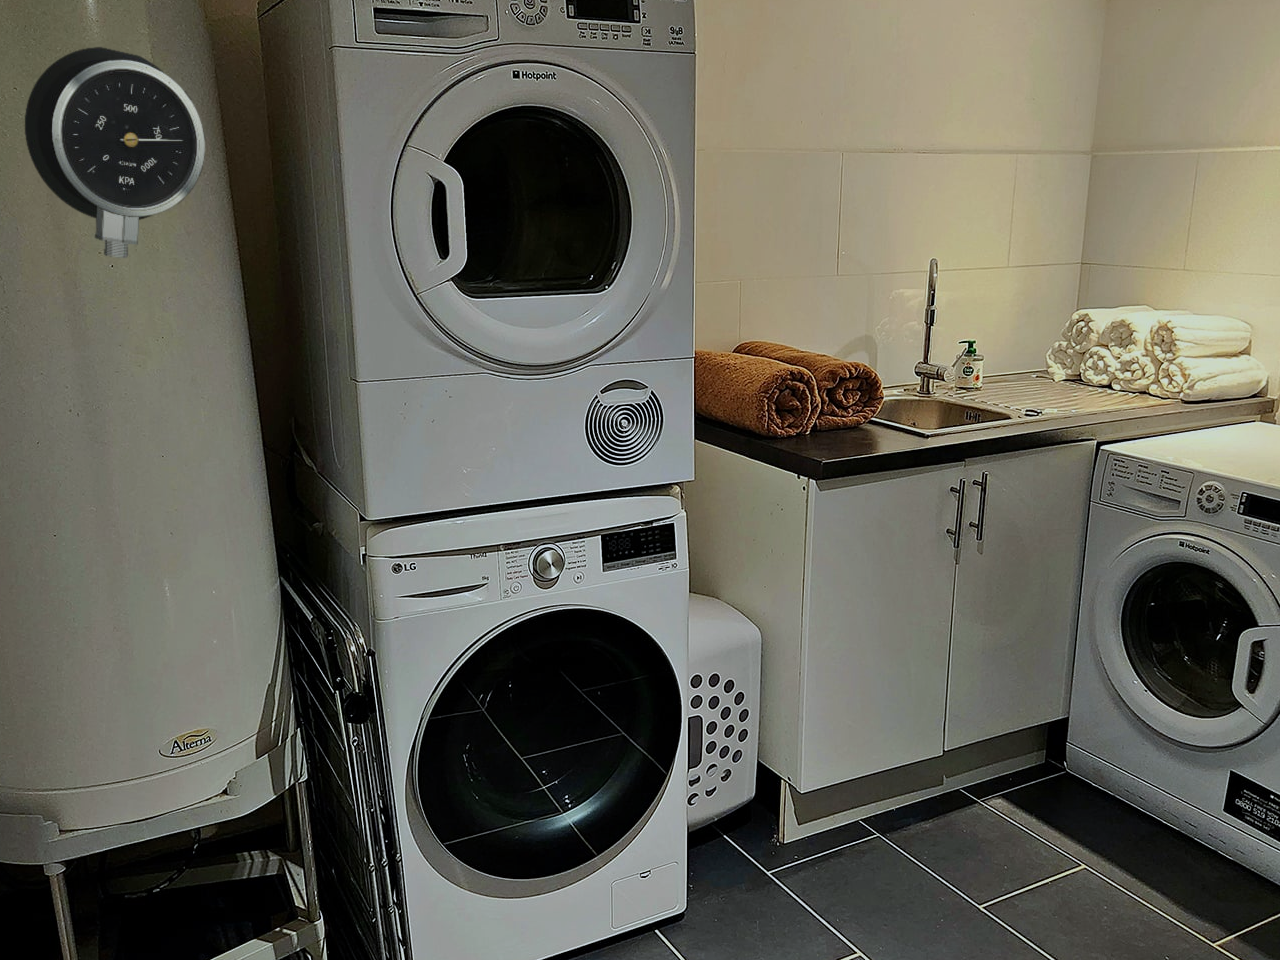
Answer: 800 kPa
